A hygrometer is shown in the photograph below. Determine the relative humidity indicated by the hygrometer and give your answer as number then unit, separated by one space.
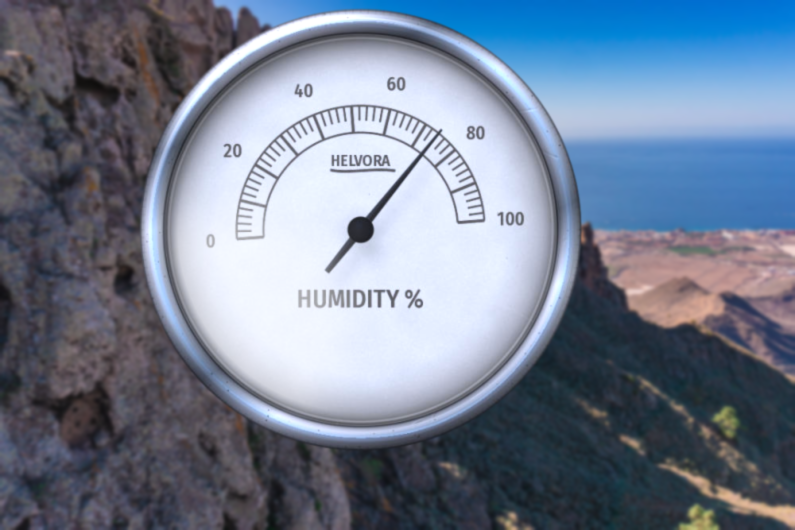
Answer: 74 %
